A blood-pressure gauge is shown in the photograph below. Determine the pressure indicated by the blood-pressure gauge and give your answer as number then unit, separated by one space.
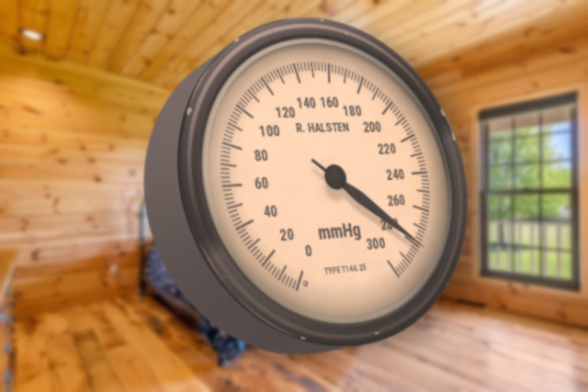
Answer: 280 mmHg
